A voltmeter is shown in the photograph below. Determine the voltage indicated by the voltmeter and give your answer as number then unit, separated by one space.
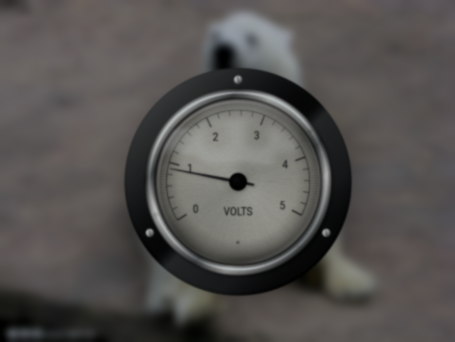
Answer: 0.9 V
